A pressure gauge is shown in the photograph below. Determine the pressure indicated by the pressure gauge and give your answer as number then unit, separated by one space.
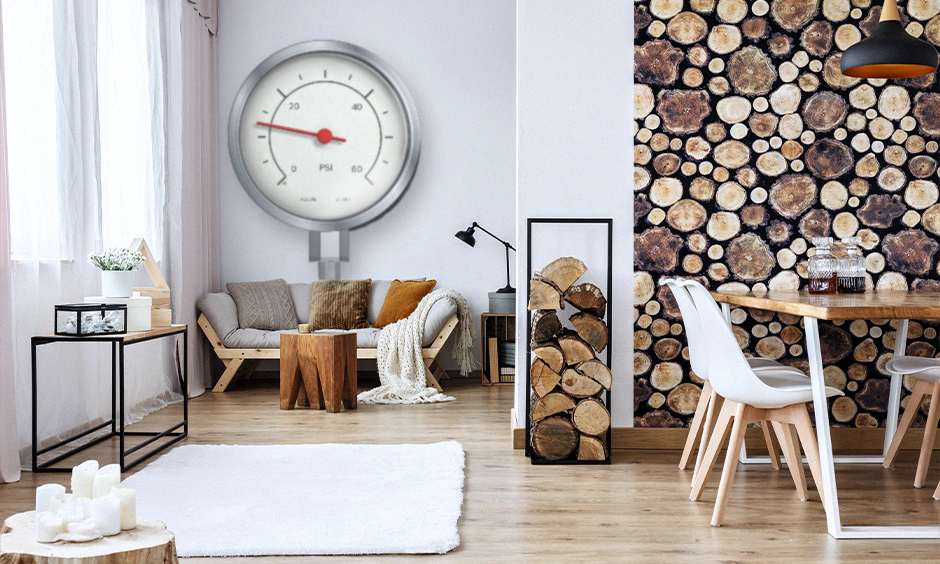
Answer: 12.5 psi
